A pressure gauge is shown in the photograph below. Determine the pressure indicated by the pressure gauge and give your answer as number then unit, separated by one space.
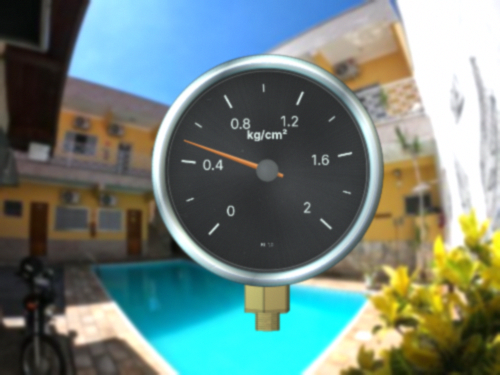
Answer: 0.5 kg/cm²
